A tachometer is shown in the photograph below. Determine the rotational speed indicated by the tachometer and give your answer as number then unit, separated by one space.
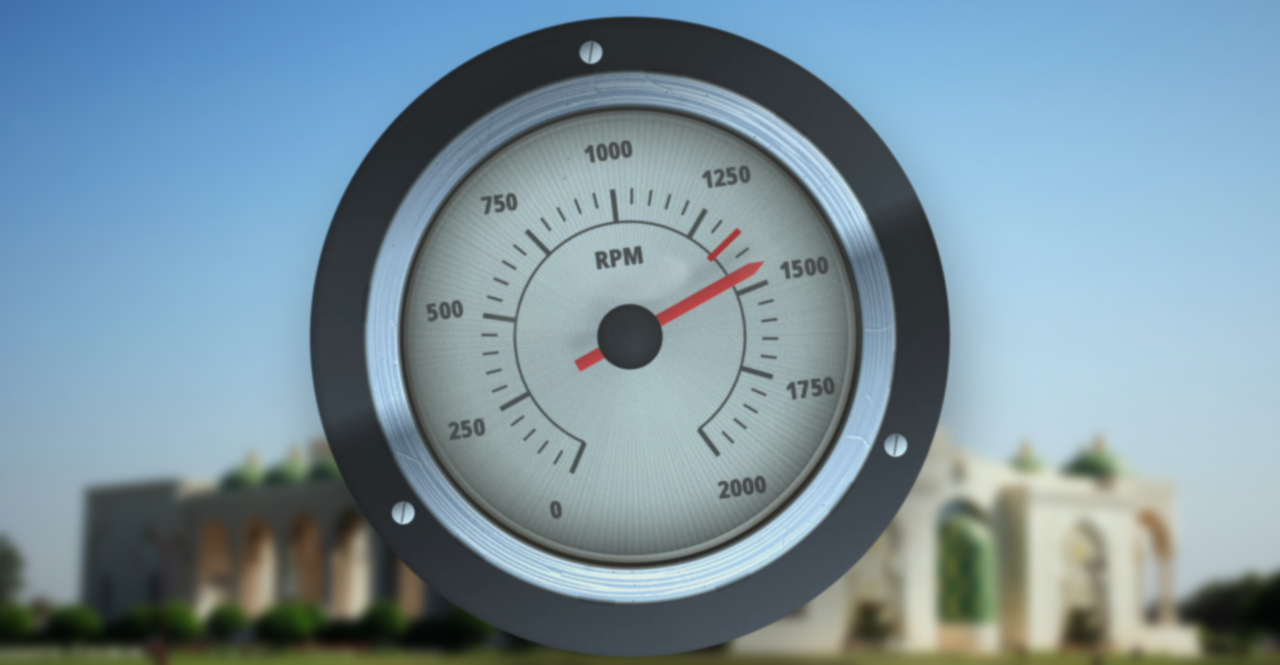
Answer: 1450 rpm
